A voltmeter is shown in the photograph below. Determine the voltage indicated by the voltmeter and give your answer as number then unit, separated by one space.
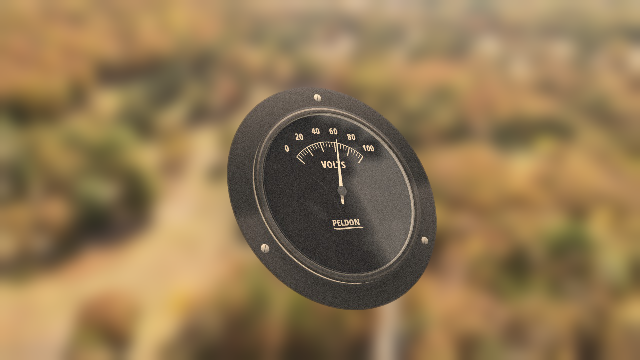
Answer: 60 V
